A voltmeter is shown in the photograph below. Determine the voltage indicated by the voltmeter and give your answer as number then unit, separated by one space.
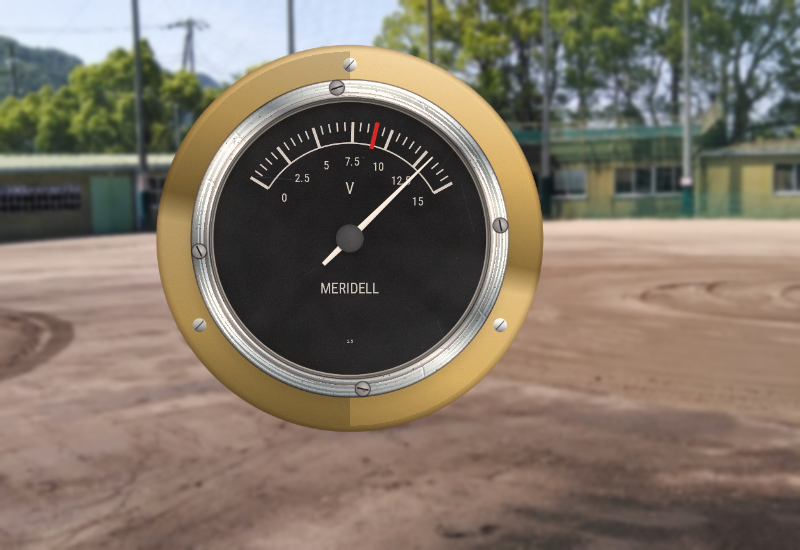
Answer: 13 V
